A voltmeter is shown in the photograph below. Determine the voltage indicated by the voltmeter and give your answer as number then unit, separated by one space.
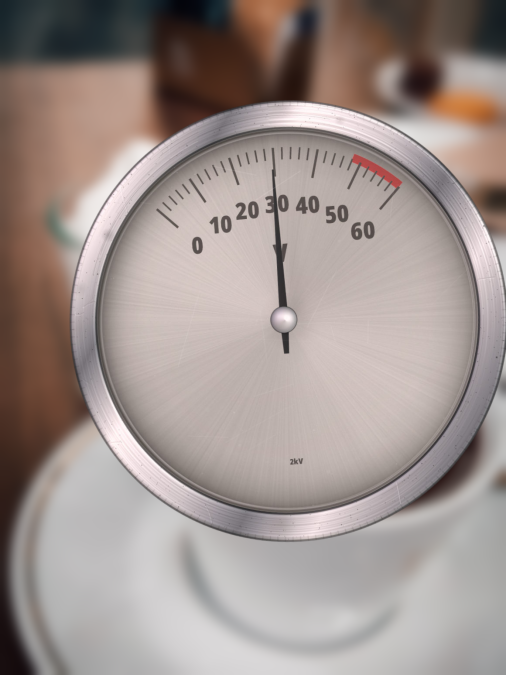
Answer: 30 V
